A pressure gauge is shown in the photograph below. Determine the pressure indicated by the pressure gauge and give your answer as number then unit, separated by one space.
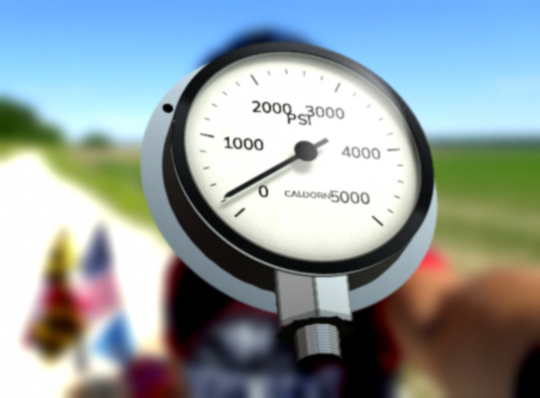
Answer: 200 psi
